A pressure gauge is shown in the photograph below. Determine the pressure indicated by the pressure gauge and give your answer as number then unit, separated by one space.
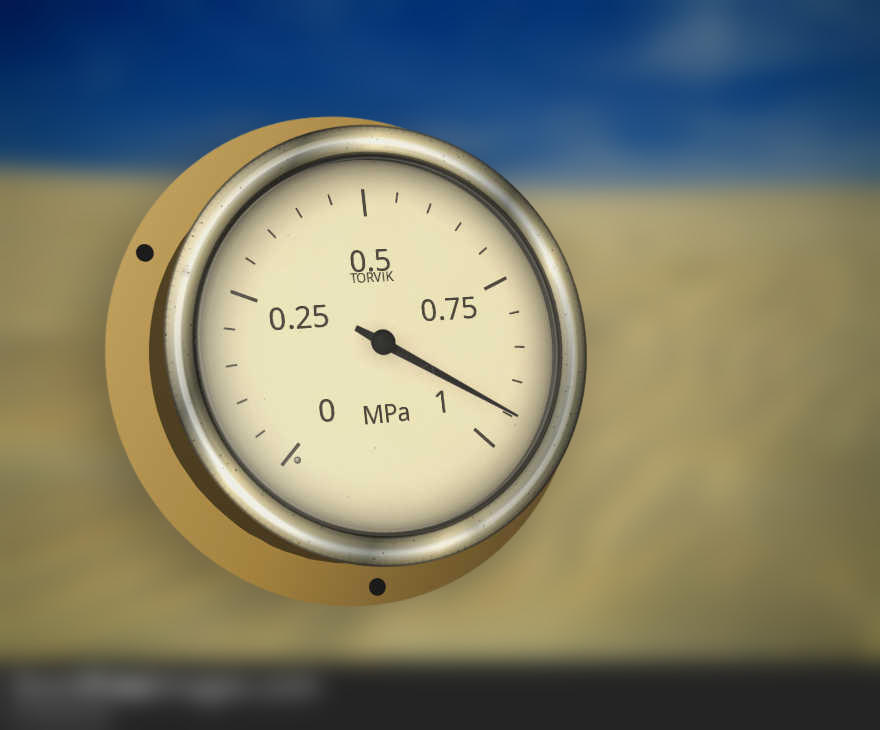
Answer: 0.95 MPa
